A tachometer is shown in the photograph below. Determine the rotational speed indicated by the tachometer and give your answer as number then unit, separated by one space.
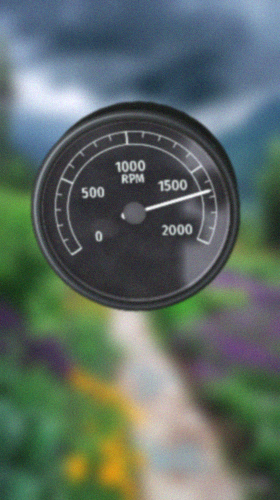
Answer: 1650 rpm
